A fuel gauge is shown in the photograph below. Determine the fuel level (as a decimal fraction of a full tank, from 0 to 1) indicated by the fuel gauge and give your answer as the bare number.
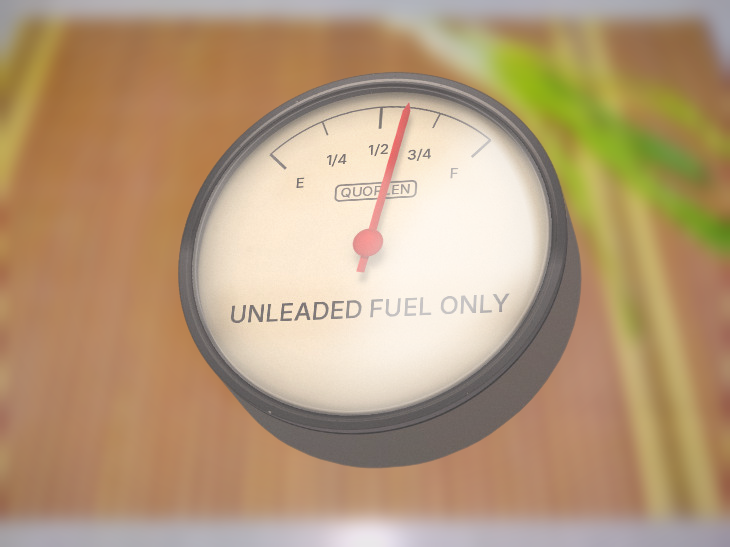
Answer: 0.625
